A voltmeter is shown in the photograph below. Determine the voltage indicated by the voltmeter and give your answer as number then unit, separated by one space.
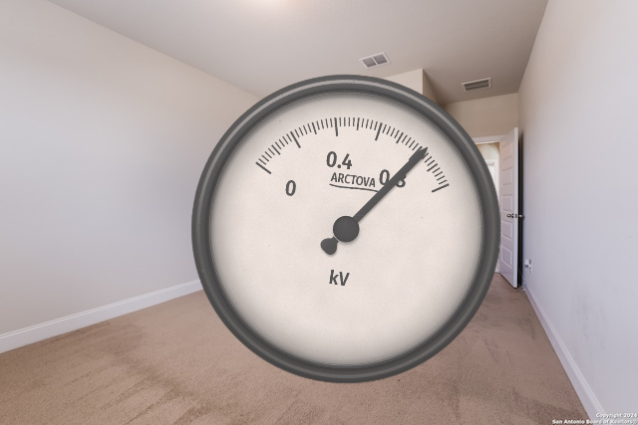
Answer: 0.82 kV
